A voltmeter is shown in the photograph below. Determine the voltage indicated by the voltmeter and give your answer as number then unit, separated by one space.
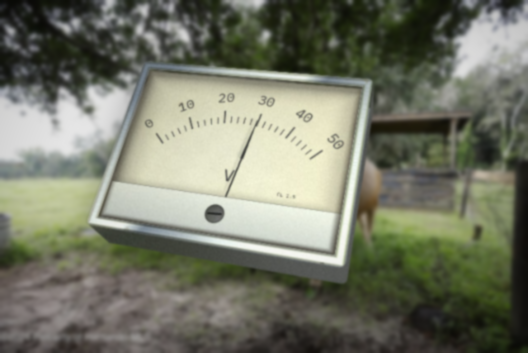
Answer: 30 V
